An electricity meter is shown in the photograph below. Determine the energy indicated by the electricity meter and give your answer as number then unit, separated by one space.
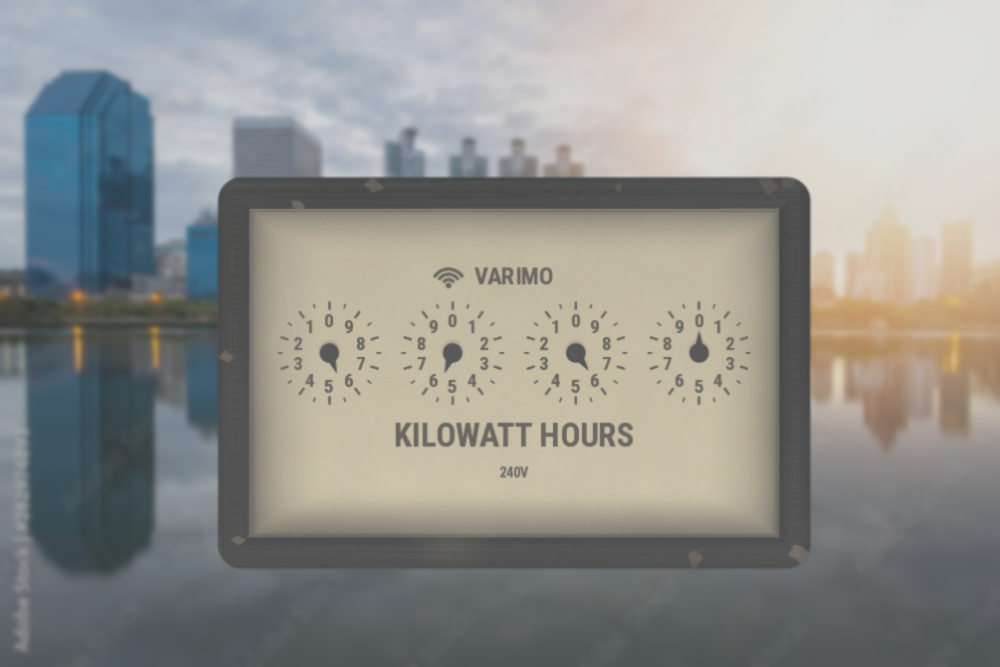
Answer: 5560 kWh
